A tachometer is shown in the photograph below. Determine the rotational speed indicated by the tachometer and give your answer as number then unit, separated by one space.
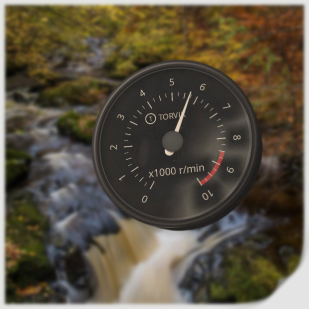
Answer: 5750 rpm
